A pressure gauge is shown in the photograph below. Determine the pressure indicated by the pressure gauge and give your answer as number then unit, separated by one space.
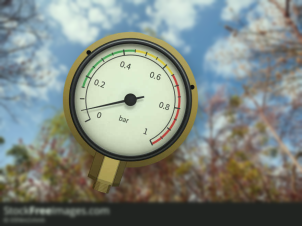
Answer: 0.05 bar
